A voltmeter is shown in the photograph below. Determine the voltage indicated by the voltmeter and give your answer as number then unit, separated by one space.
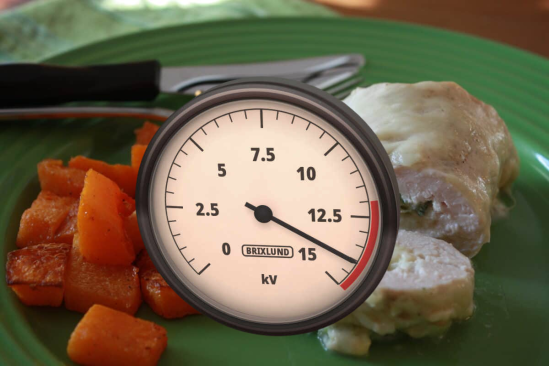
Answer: 14 kV
